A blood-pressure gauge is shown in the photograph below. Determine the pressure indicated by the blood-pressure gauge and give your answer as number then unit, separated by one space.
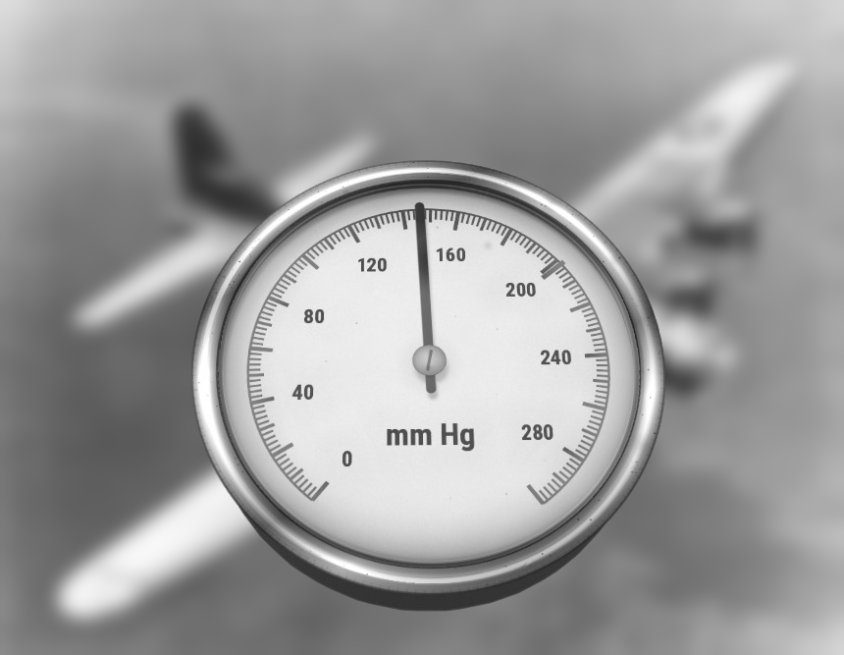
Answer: 146 mmHg
